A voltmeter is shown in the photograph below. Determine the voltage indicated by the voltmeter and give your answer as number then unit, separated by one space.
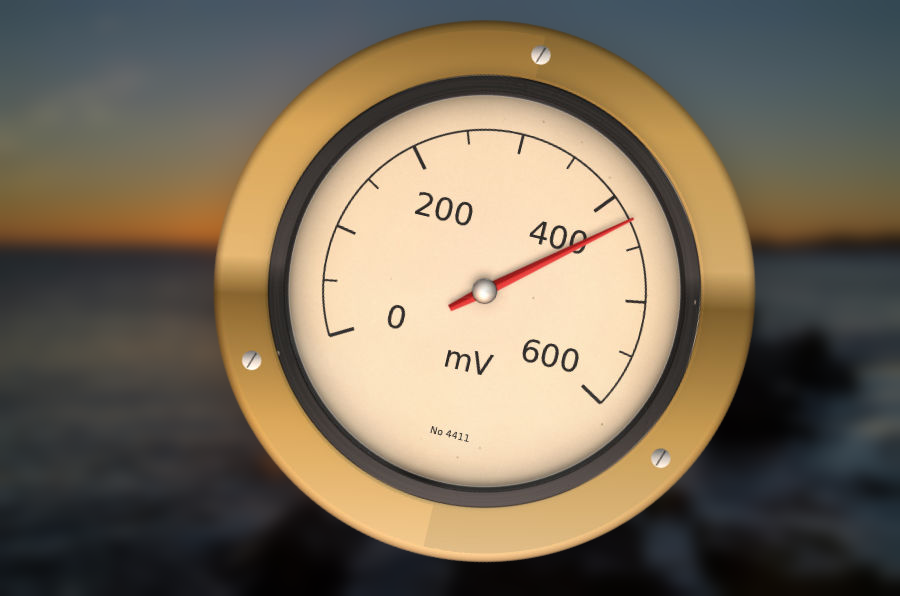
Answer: 425 mV
